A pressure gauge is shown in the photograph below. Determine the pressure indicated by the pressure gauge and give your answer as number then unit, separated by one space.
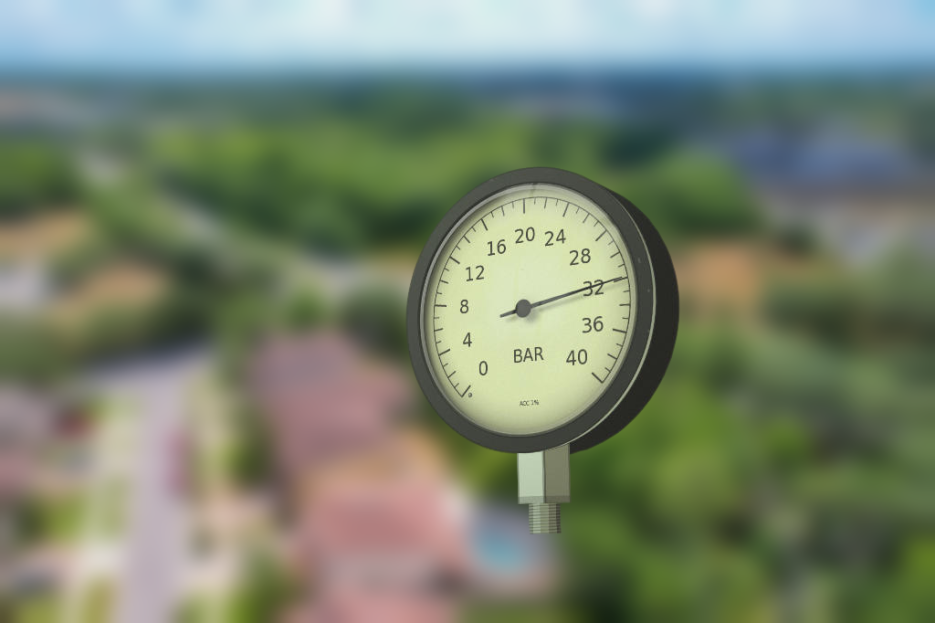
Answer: 32 bar
